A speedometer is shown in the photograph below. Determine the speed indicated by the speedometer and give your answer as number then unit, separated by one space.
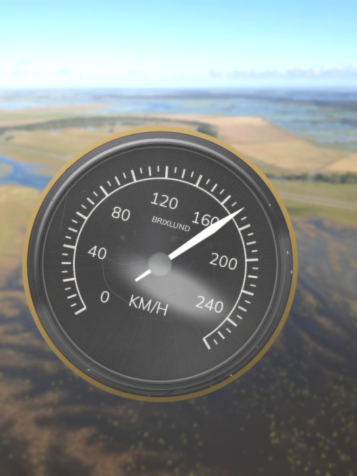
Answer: 170 km/h
